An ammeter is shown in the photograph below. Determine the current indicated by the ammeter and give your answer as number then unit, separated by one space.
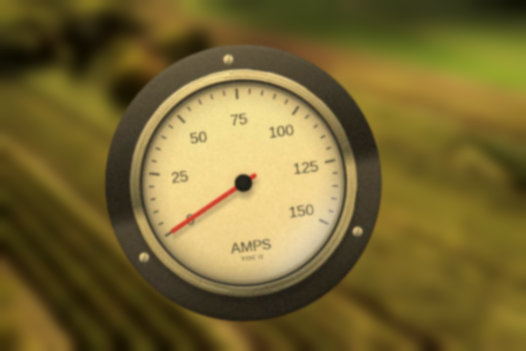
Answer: 0 A
